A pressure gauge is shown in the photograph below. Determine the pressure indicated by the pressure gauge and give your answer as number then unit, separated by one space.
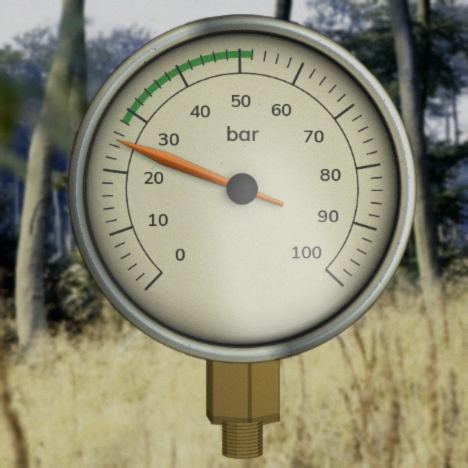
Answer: 25 bar
